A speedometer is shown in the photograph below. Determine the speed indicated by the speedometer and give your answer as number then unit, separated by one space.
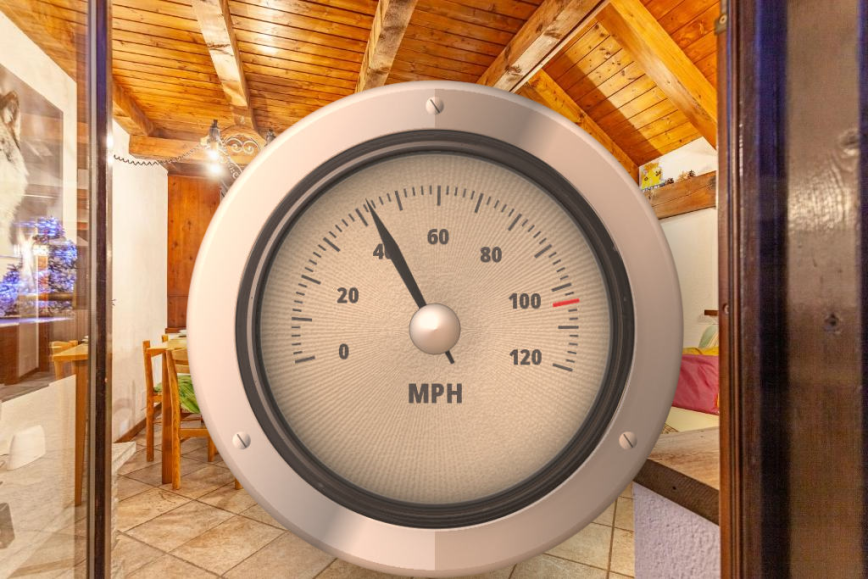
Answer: 43 mph
